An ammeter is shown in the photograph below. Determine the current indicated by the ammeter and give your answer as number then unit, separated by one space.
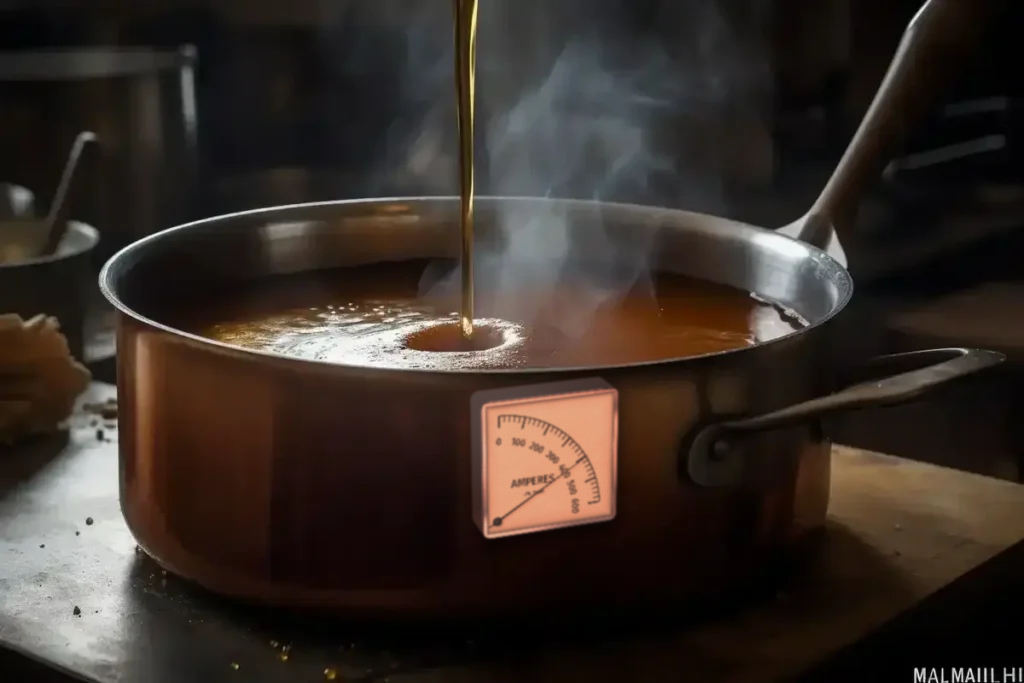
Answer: 400 A
